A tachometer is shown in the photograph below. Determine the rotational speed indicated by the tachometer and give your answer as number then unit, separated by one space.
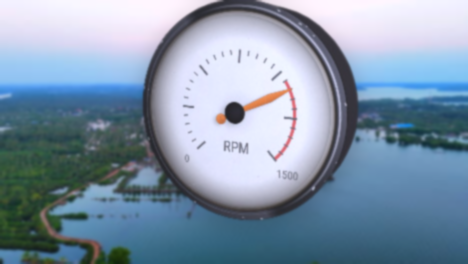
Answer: 1100 rpm
